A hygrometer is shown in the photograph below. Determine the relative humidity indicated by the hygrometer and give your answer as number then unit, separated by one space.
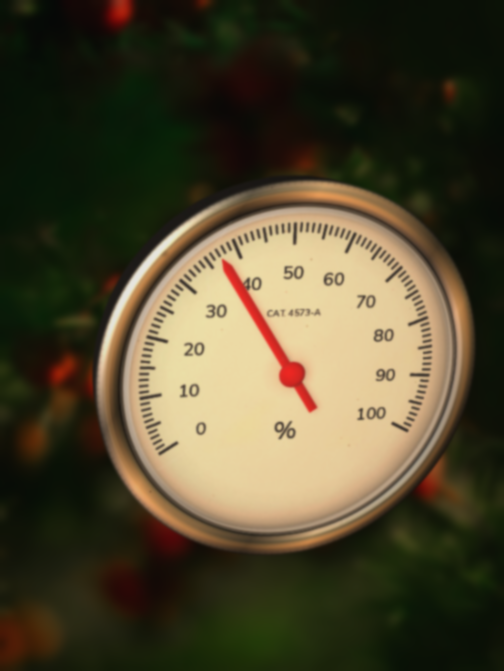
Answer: 37 %
